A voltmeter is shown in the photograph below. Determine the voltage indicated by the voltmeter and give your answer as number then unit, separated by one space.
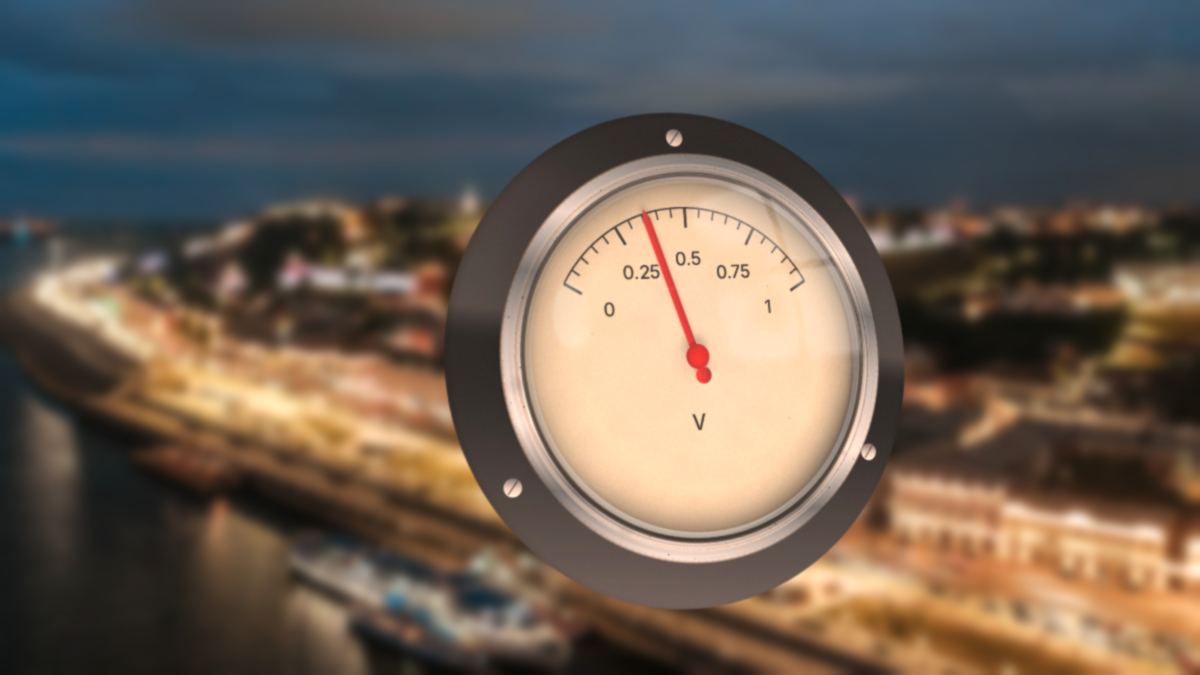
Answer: 0.35 V
